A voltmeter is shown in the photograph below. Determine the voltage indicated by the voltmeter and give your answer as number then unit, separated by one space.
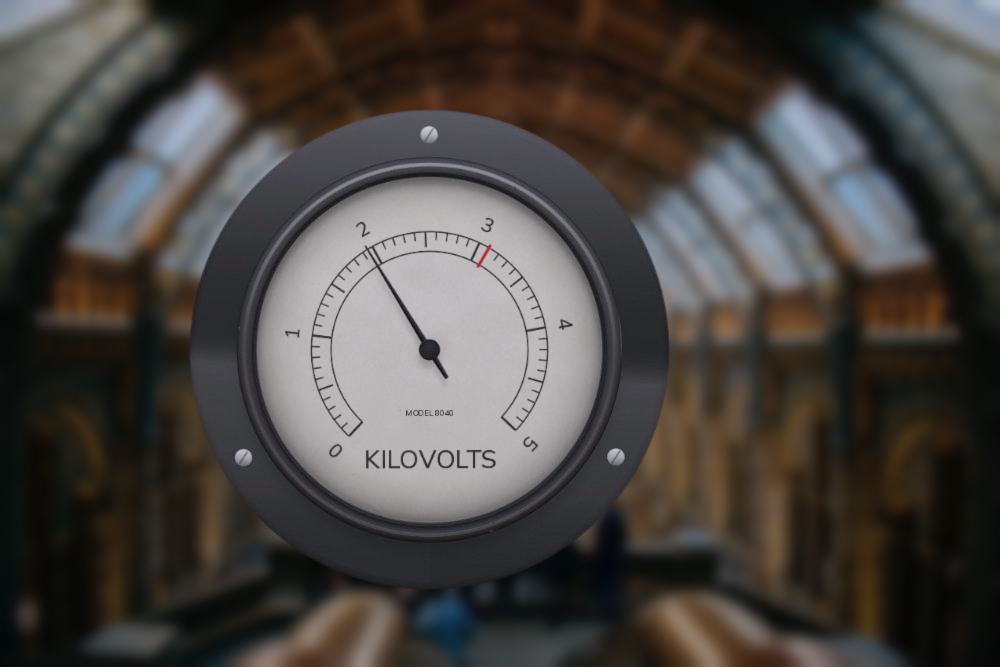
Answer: 1.95 kV
